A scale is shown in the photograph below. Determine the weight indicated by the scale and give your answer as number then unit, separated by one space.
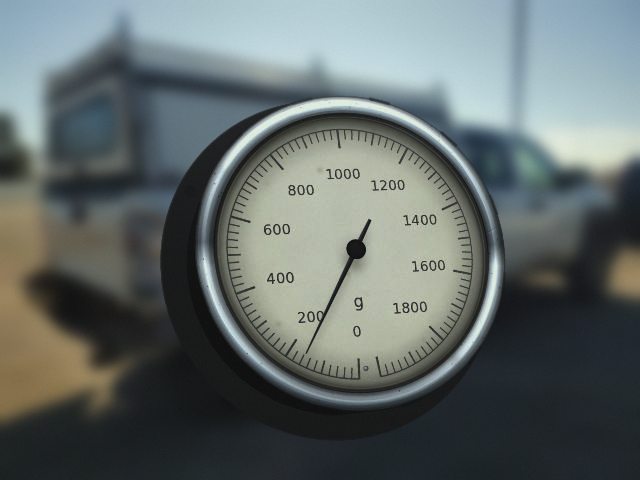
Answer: 160 g
